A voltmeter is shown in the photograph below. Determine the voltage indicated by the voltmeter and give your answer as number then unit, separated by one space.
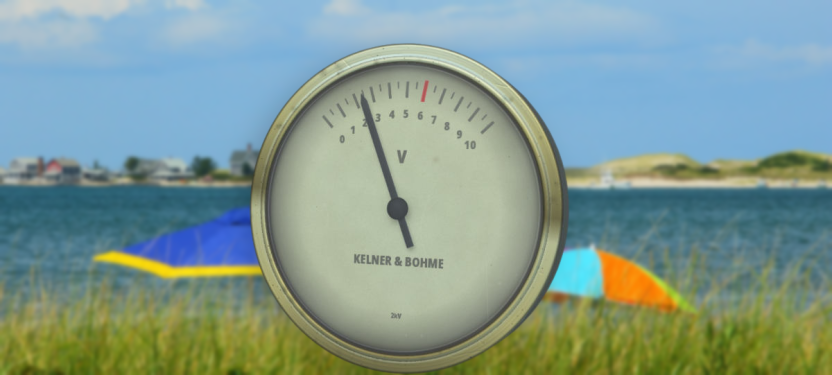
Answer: 2.5 V
